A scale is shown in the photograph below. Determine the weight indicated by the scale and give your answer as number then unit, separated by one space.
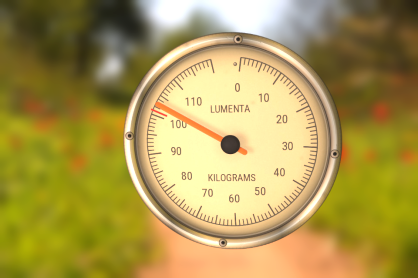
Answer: 103 kg
